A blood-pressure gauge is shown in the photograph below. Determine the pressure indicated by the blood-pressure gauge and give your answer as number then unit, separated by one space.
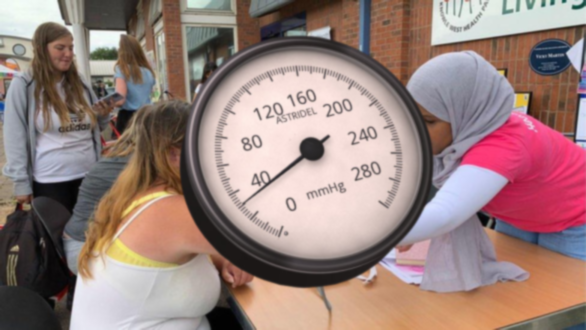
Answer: 30 mmHg
